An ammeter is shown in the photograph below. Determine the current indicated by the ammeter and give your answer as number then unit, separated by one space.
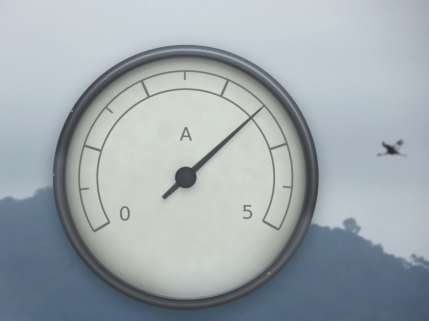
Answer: 3.5 A
